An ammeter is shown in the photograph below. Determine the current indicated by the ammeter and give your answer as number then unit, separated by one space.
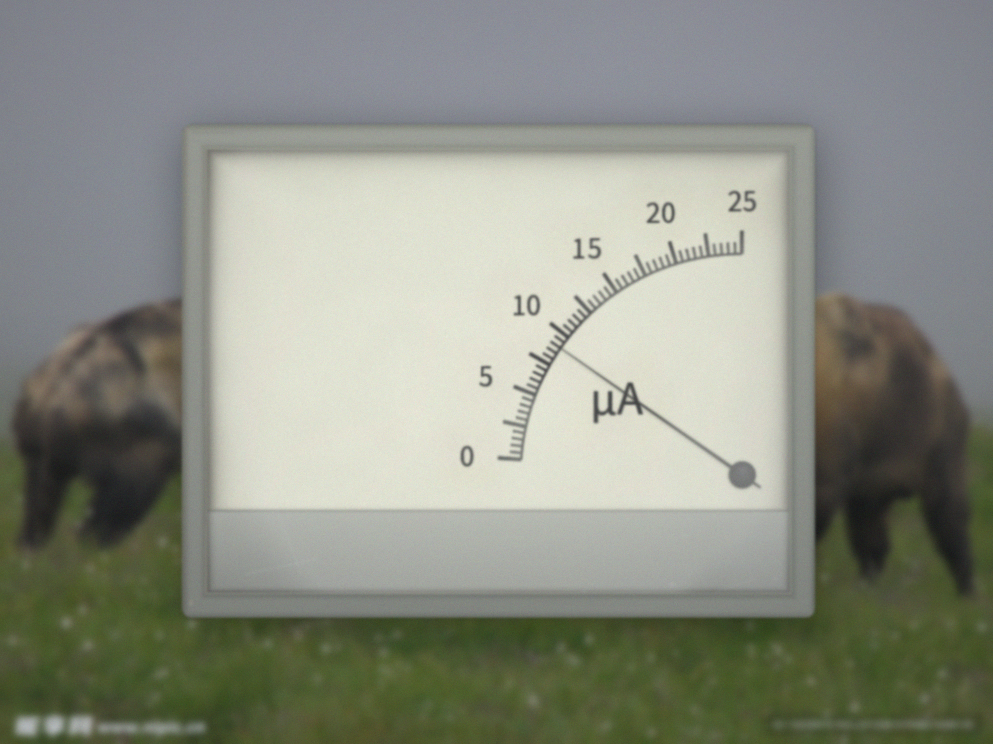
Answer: 9 µA
